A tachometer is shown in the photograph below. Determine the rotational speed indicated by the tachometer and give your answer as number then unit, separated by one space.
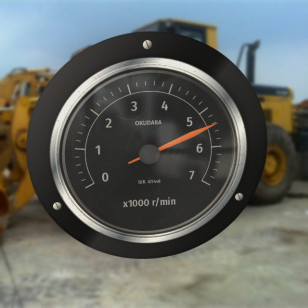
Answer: 5400 rpm
